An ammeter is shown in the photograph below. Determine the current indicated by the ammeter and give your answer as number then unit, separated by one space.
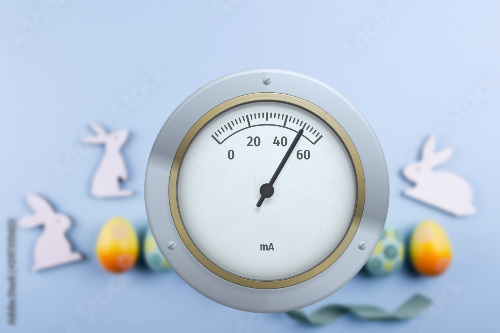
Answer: 50 mA
